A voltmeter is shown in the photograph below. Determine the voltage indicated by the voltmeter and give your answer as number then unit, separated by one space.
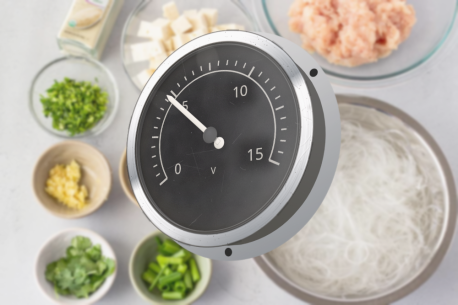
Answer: 4.75 V
